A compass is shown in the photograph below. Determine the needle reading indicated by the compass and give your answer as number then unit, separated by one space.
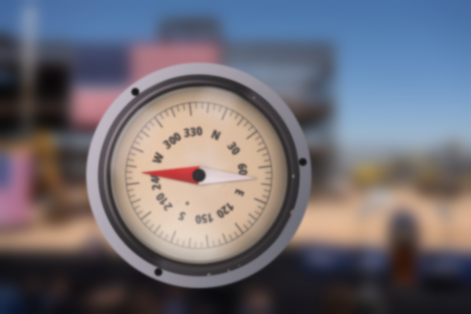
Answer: 250 °
